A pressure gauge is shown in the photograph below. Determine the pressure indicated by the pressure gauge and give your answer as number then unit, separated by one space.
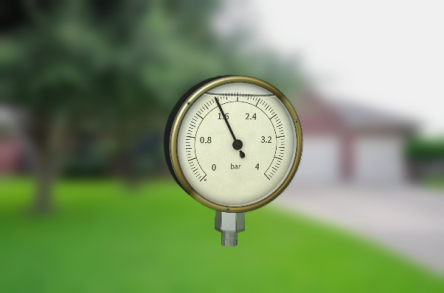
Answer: 1.6 bar
